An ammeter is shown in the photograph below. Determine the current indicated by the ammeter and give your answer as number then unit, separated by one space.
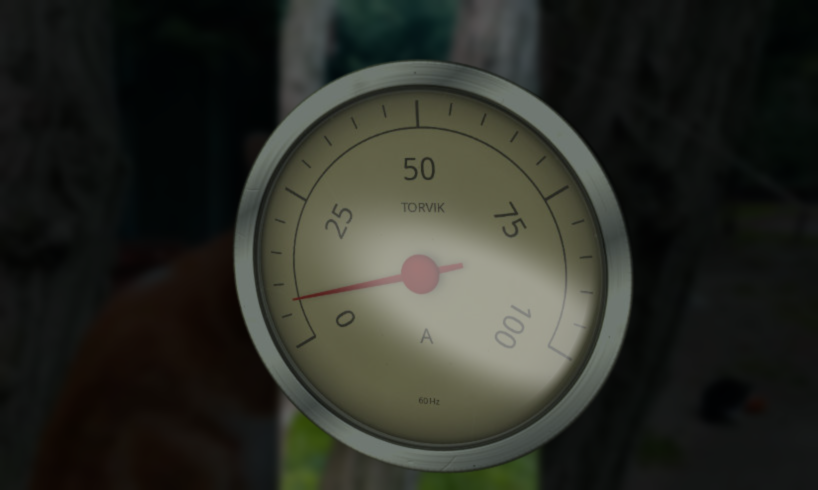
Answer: 7.5 A
